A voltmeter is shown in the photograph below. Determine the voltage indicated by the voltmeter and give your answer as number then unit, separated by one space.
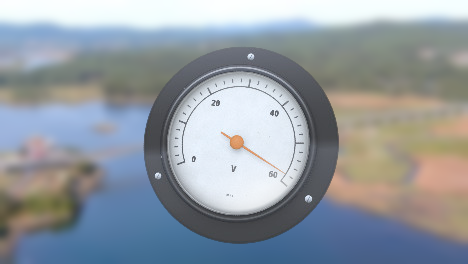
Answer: 58 V
